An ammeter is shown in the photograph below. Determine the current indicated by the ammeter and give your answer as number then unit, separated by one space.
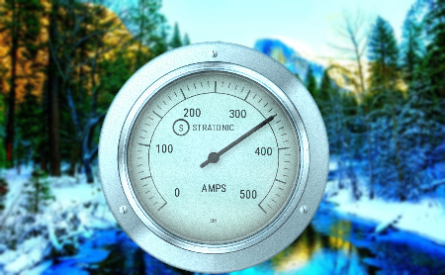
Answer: 350 A
